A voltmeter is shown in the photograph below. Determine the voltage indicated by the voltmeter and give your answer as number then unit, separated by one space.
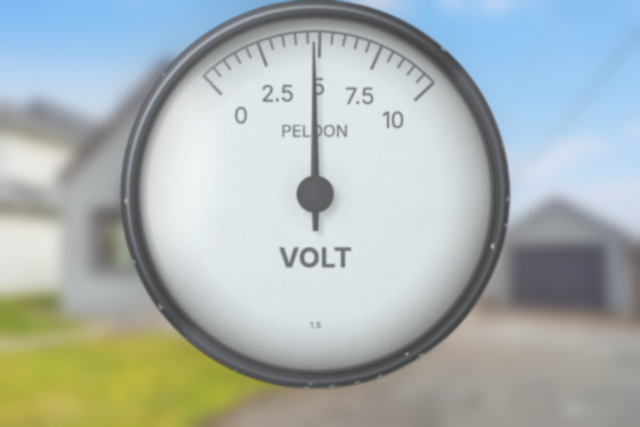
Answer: 4.75 V
